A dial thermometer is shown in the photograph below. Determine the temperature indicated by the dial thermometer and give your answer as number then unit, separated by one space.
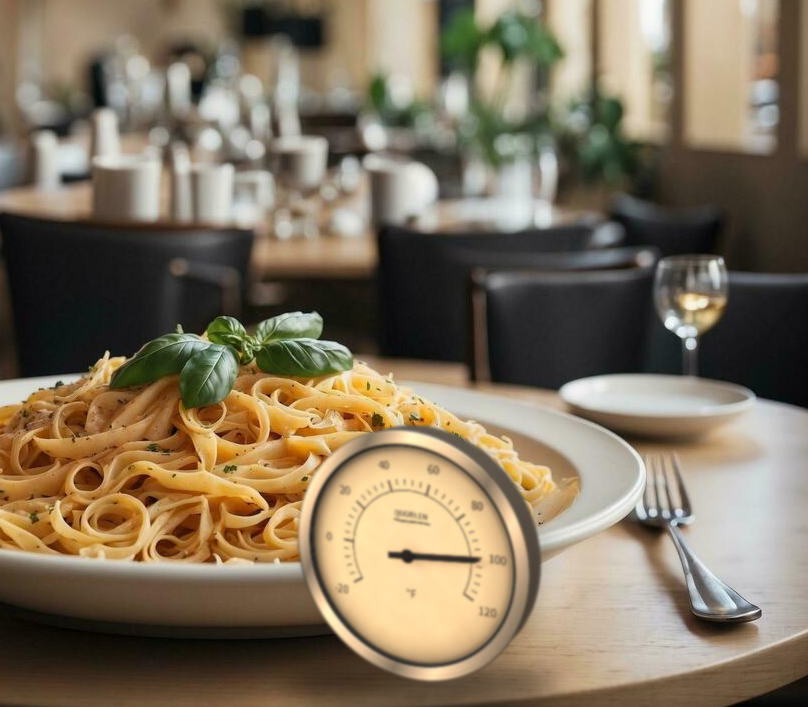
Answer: 100 °F
